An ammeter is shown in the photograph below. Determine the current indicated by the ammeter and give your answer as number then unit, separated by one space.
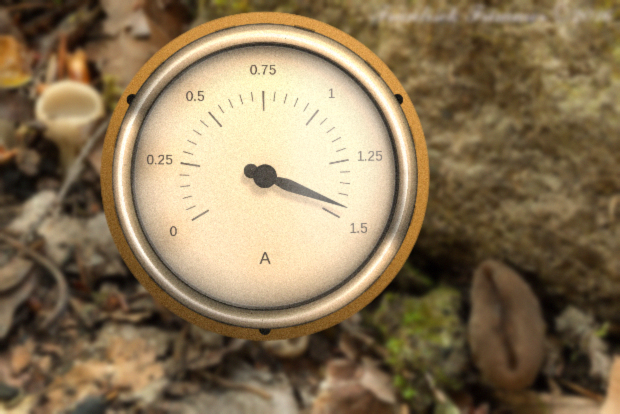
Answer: 1.45 A
